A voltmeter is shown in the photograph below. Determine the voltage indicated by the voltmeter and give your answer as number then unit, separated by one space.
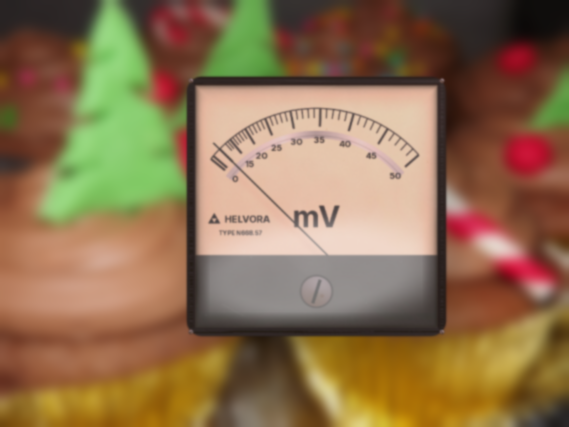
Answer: 10 mV
